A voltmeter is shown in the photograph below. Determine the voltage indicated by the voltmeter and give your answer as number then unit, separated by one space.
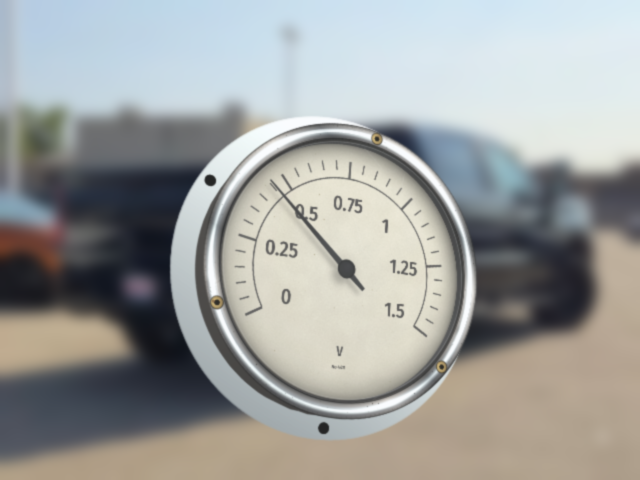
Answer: 0.45 V
